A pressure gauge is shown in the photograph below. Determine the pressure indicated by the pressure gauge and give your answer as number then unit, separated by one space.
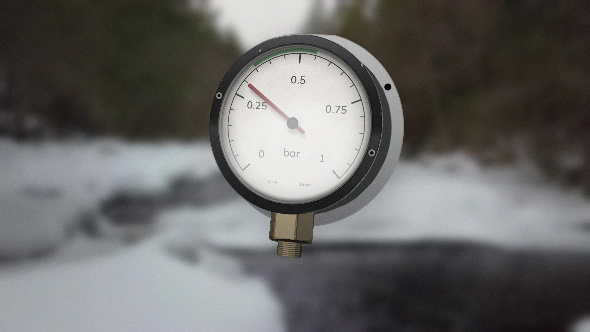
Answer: 0.3 bar
